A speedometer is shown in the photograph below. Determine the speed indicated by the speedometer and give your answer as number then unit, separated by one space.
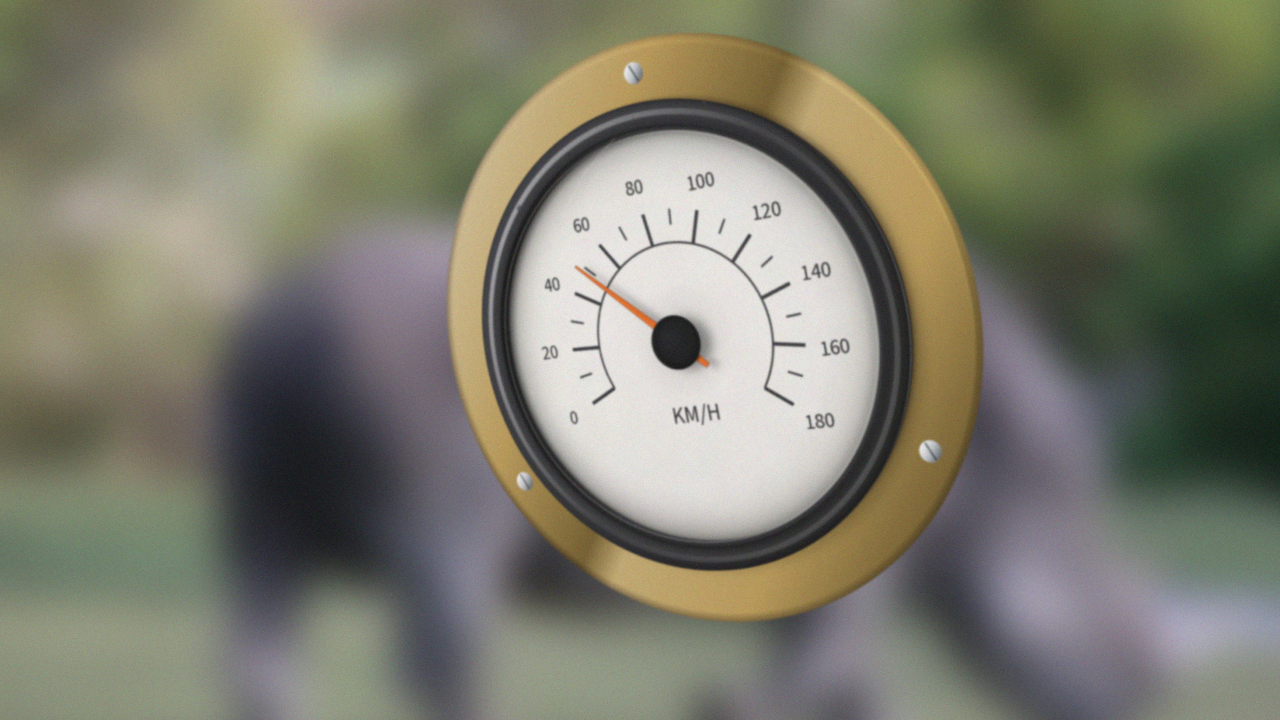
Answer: 50 km/h
